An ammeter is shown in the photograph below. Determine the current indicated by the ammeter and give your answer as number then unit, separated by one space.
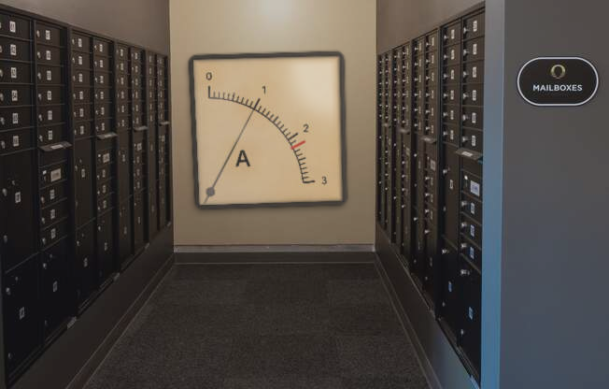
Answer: 1 A
